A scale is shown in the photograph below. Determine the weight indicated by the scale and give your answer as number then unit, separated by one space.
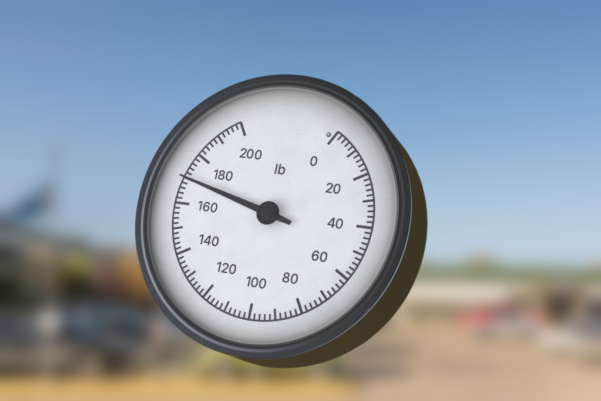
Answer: 170 lb
